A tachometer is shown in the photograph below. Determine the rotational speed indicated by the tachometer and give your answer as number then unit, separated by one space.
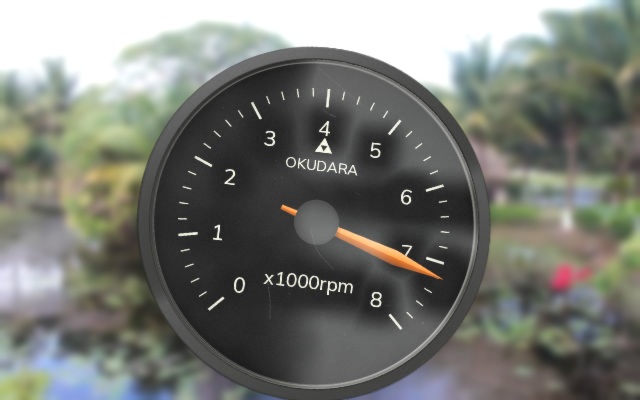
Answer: 7200 rpm
